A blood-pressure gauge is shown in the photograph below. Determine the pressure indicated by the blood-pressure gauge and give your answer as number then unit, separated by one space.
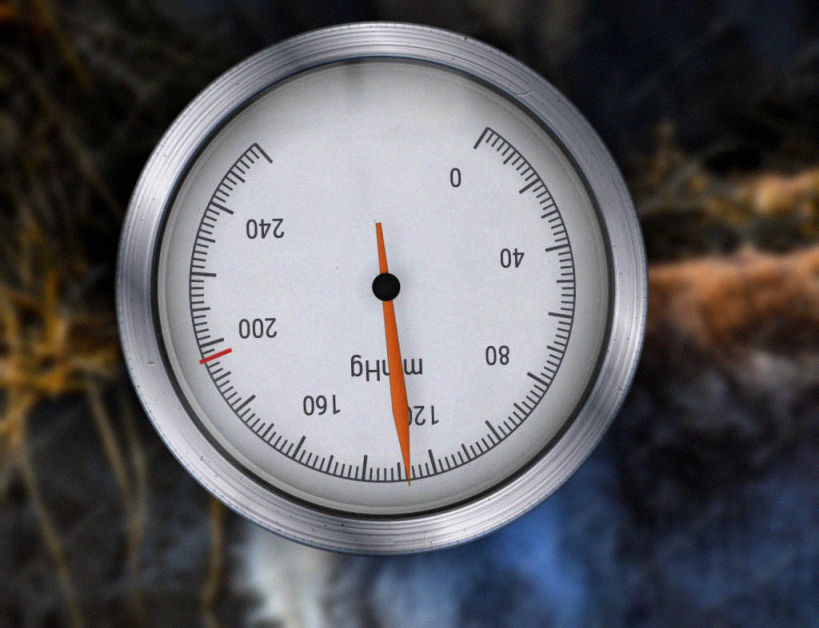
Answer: 128 mmHg
